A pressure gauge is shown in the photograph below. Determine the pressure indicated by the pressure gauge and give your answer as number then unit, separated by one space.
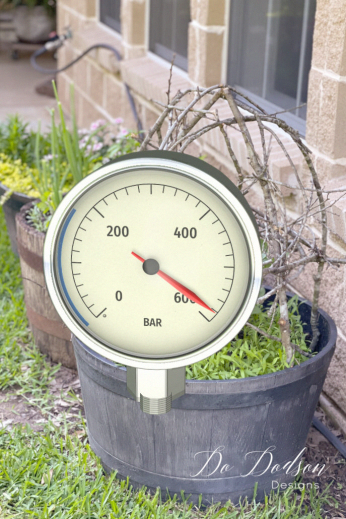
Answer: 580 bar
